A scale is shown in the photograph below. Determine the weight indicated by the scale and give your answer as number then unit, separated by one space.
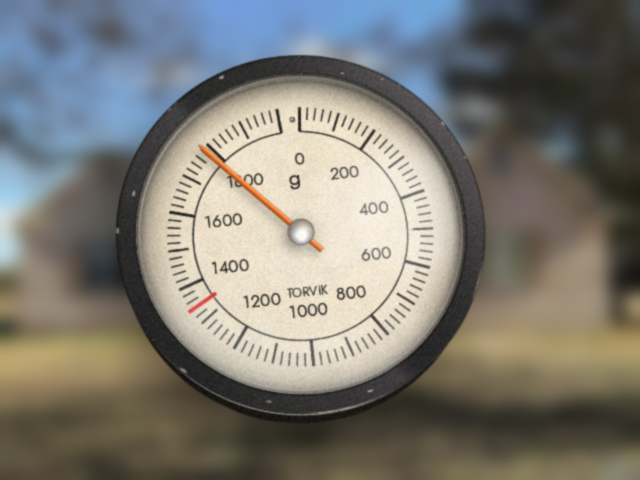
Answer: 1780 g
